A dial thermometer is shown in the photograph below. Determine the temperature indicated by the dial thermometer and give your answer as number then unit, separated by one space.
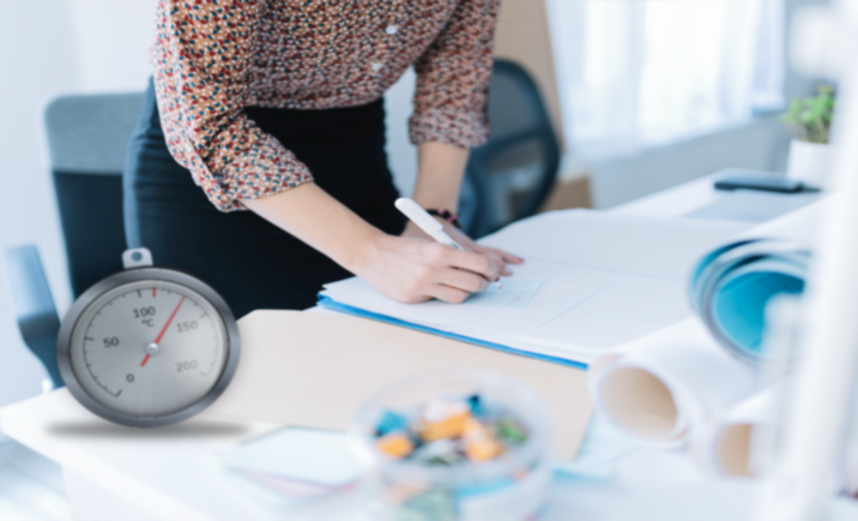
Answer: 130 °C
